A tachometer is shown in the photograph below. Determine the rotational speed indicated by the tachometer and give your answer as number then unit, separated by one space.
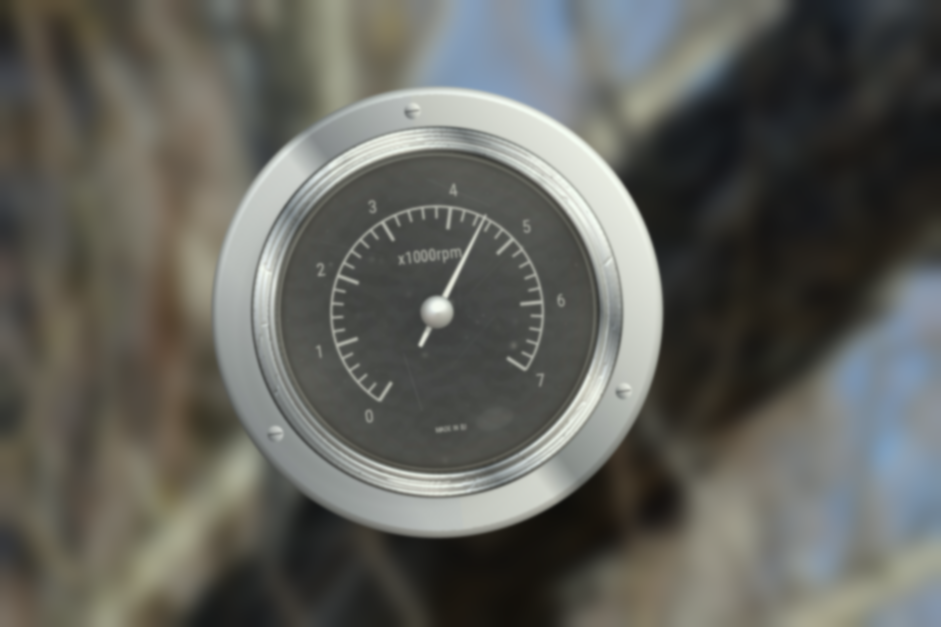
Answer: 4500 rpm
